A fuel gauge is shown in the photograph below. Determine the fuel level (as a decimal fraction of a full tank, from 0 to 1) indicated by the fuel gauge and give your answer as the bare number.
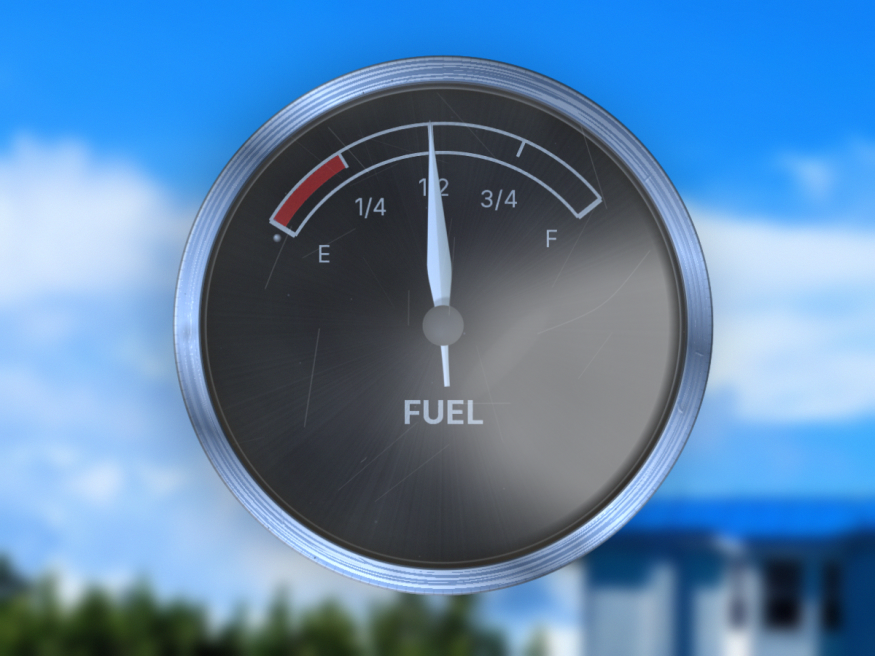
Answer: 0.5
